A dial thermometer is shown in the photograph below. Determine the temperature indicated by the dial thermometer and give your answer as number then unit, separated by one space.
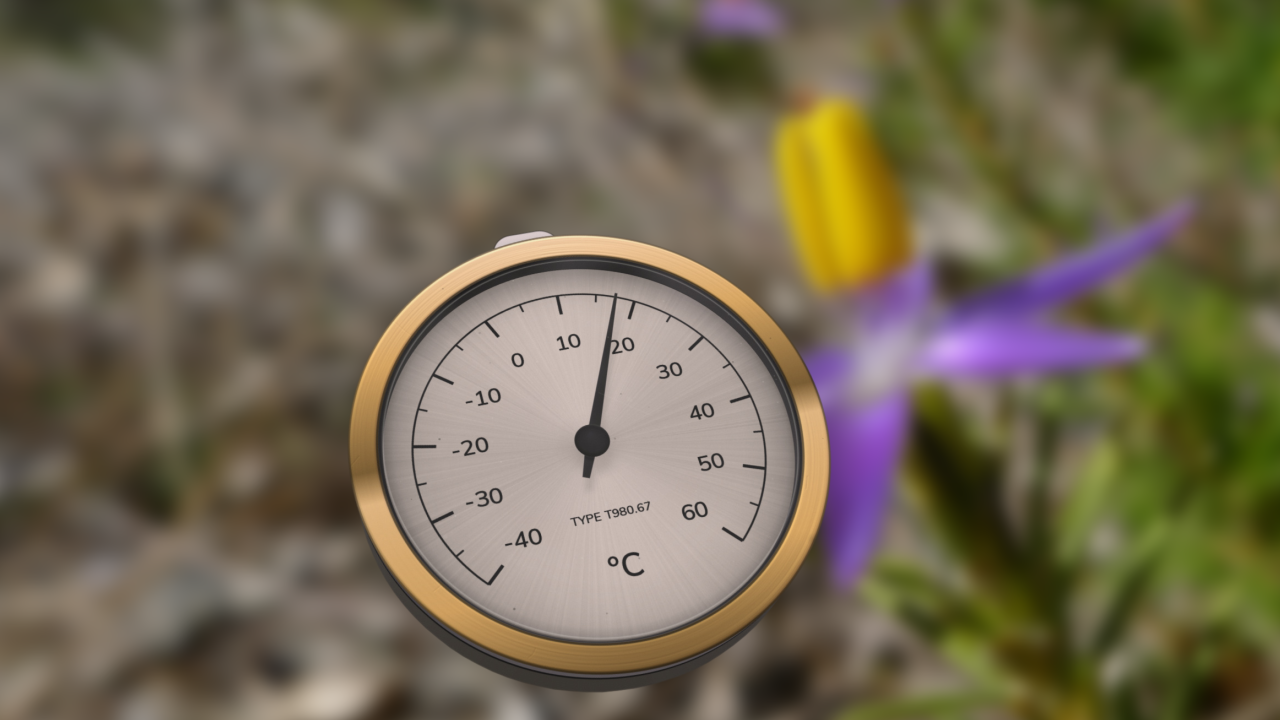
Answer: 17.5 °C
